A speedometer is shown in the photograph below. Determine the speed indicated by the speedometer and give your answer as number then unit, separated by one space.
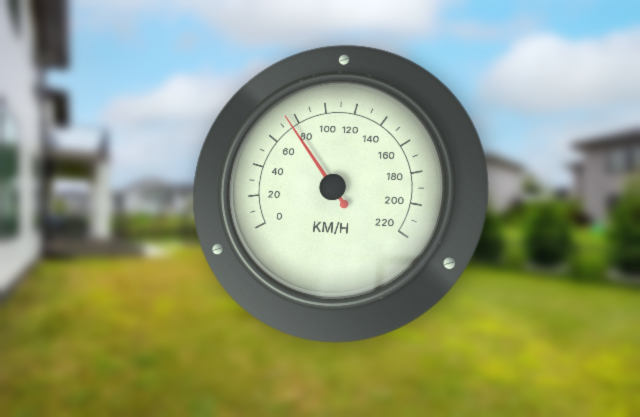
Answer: 75 km/h
